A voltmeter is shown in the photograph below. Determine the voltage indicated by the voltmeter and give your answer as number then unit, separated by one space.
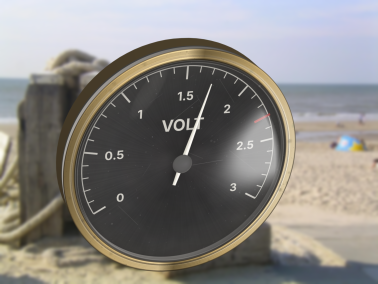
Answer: 1.7 V
